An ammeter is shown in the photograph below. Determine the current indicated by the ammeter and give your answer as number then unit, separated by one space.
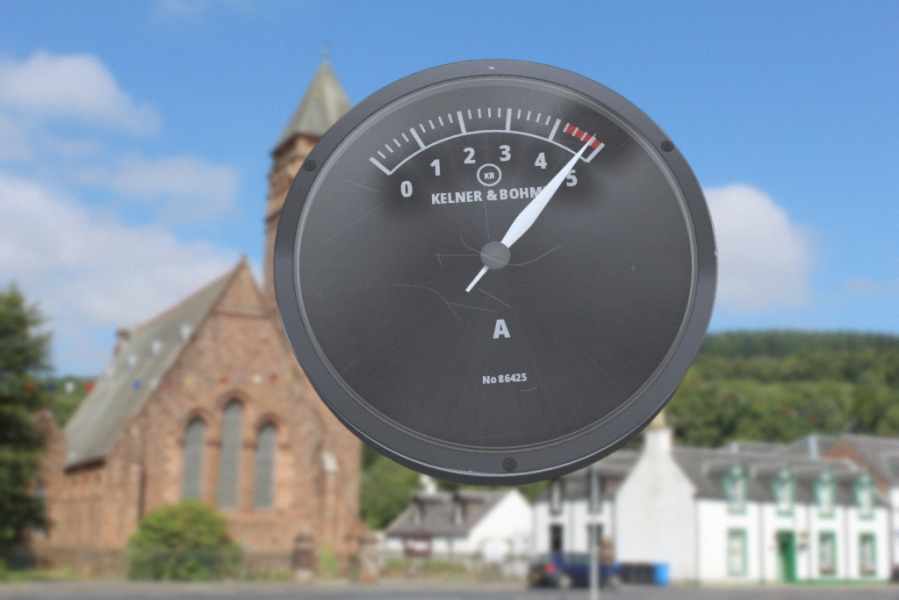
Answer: 4.8 A
